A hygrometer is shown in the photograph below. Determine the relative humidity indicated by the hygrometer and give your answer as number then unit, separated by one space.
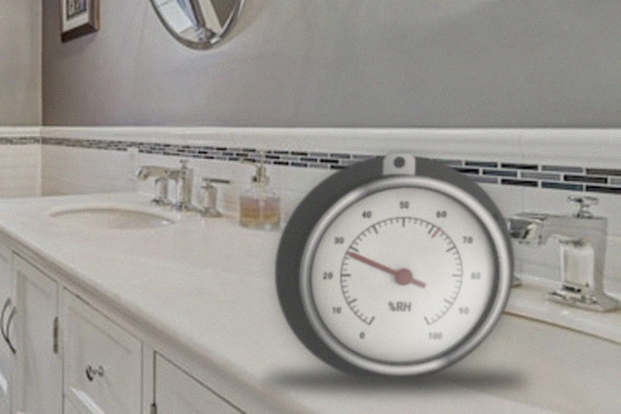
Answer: 28 %
